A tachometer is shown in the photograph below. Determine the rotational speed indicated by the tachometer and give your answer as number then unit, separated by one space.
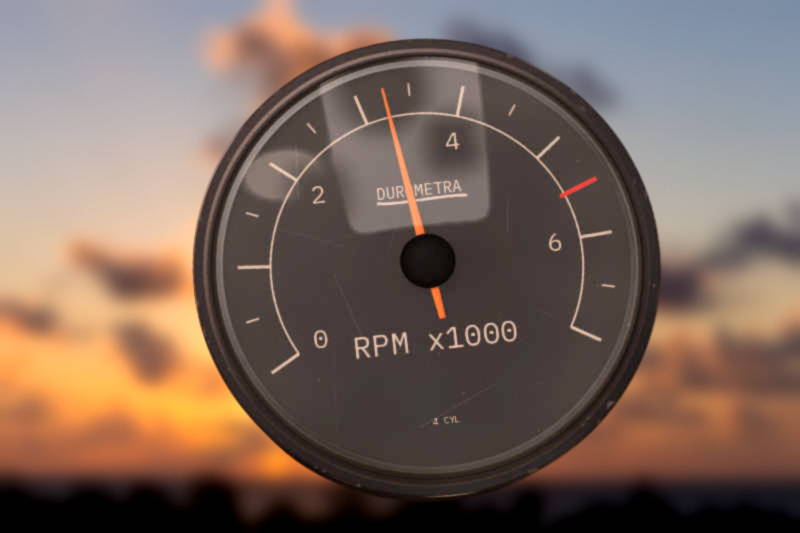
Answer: 3250 rpm
